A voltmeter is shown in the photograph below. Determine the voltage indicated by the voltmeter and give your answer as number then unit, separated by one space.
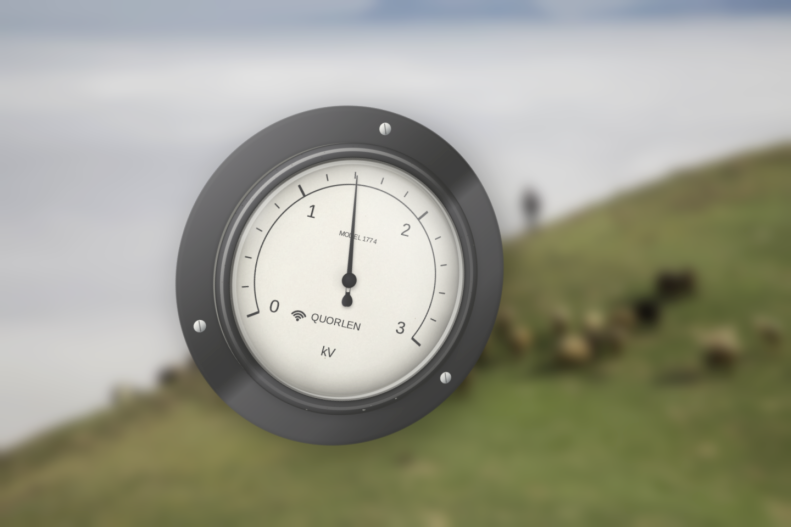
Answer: 1.4 kV
